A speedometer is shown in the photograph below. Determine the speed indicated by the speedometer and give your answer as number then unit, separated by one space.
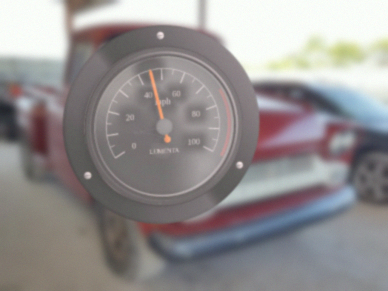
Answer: 45 mph
